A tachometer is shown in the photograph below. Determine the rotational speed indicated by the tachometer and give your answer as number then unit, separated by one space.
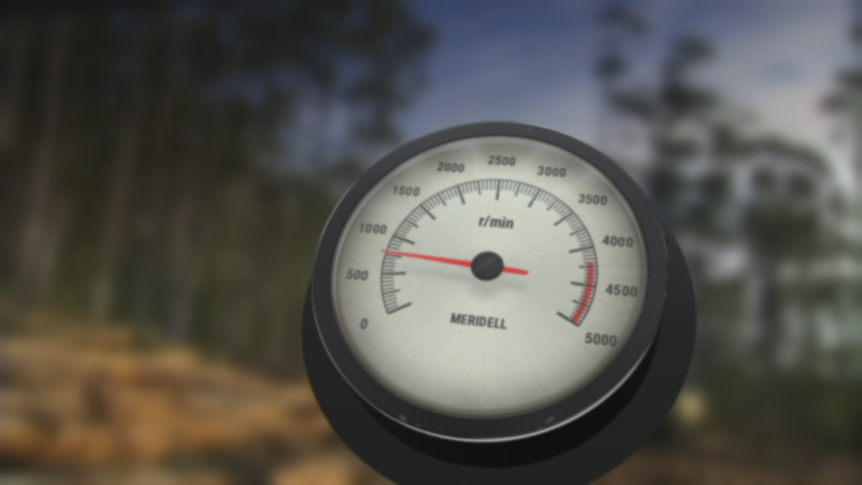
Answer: 750 rpm
